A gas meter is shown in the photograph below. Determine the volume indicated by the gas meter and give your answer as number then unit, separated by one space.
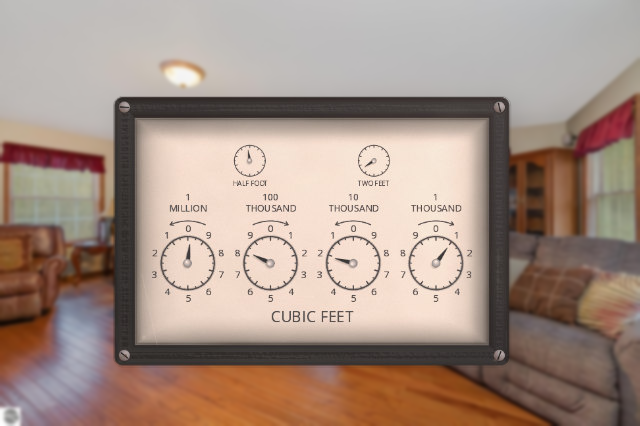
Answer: 982100 ft³
